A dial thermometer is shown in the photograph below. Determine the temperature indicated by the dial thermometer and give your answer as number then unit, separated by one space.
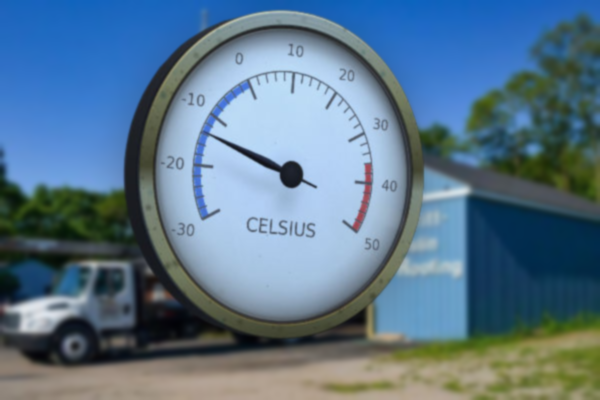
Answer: -14 °C
